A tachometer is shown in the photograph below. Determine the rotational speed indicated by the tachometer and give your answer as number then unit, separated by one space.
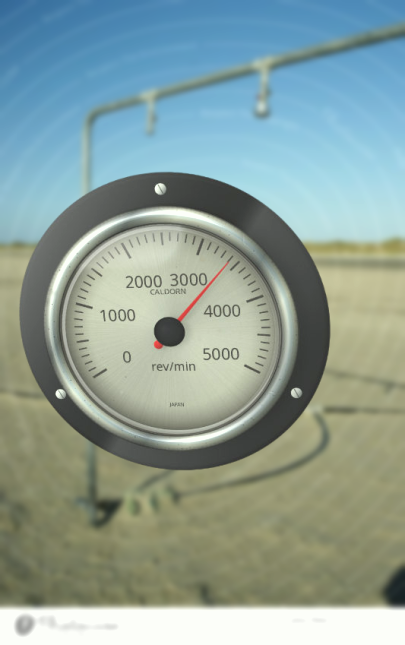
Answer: 3400 rpm
